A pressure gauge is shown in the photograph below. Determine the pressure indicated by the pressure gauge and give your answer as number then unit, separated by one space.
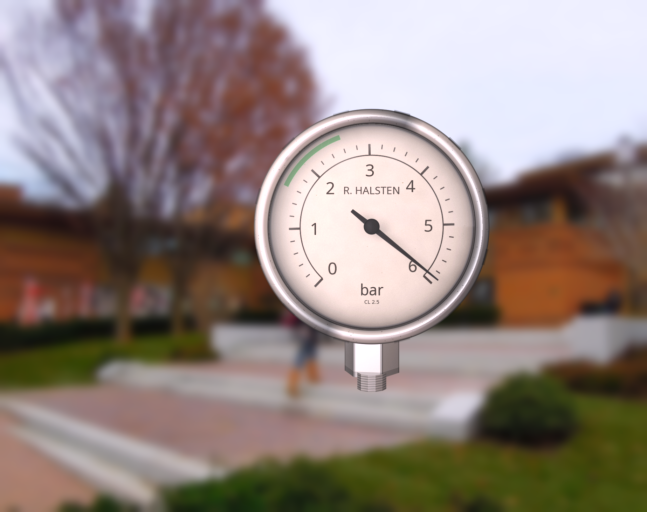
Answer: 5.9 bar
